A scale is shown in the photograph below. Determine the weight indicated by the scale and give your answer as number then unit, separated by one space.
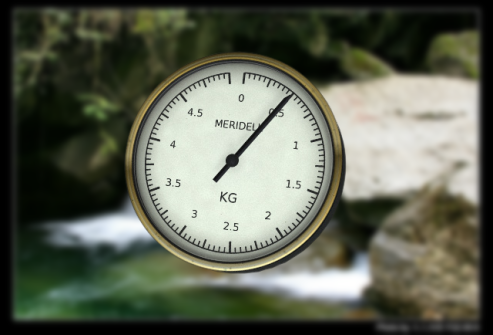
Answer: 0.5 kg
